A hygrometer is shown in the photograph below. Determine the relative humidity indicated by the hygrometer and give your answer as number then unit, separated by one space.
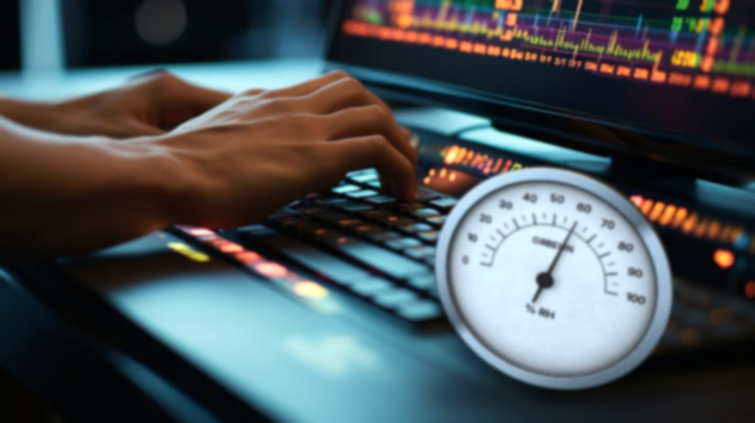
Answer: 60 %
